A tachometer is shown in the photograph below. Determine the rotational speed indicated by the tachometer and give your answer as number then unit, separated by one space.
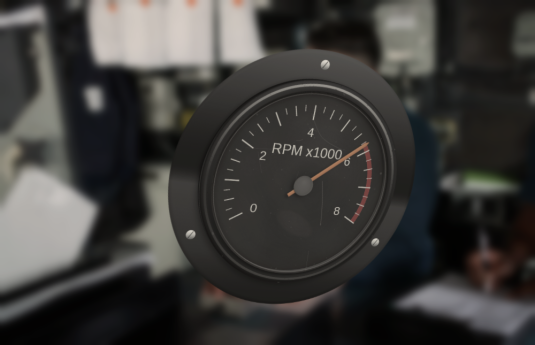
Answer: 5750 rpm
